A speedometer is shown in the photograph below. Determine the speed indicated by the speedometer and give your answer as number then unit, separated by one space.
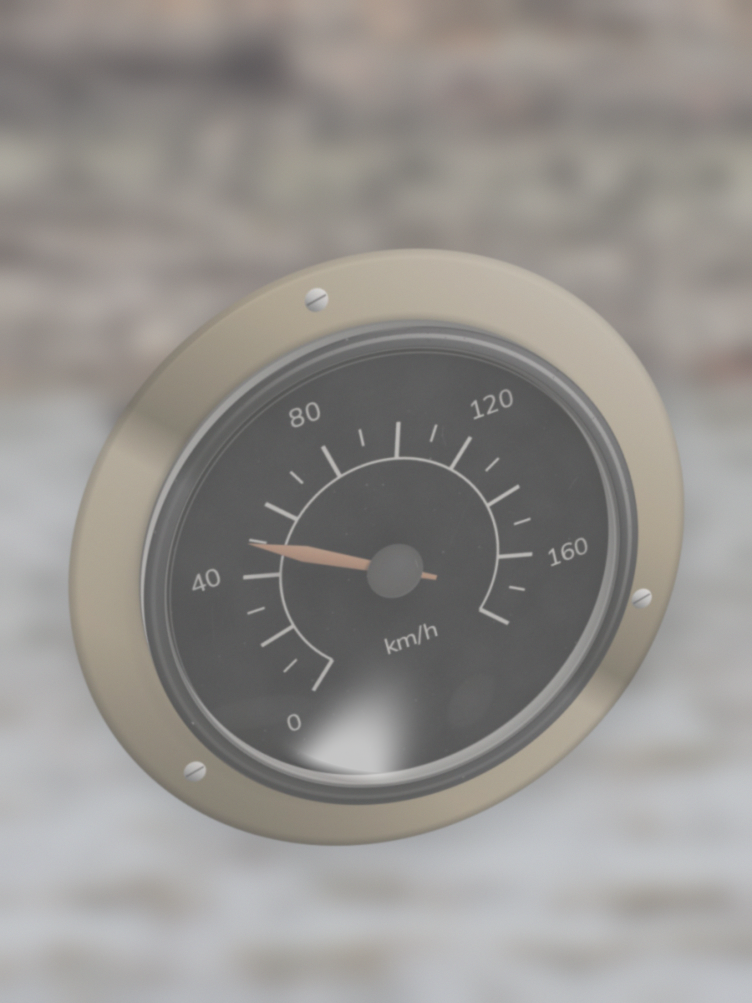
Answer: 50 km/h
